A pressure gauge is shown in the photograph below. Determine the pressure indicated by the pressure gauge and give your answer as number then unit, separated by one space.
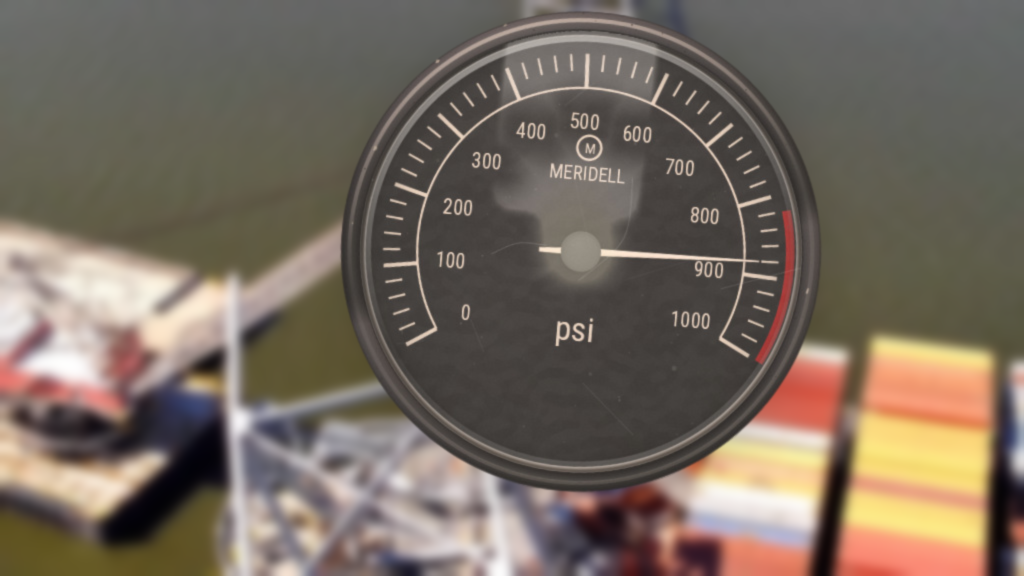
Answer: 880 psi
